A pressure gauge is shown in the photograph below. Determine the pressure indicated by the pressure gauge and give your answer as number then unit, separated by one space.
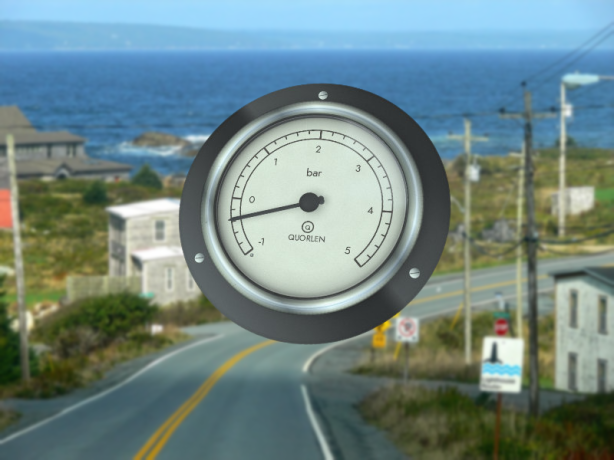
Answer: -0.4 bar
